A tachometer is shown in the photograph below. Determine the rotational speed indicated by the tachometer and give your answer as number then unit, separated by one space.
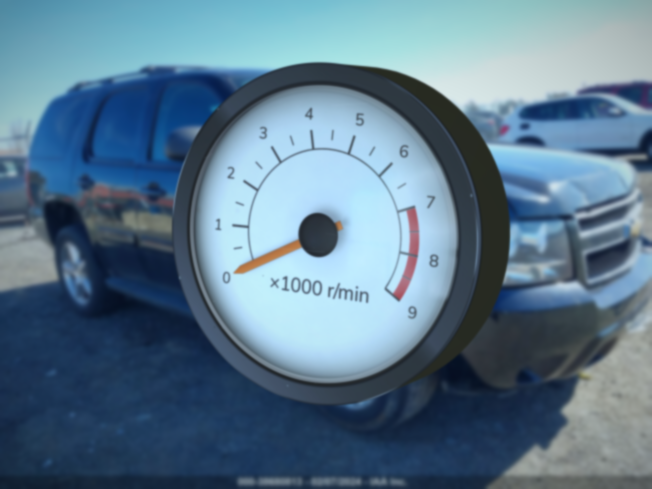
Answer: 0 rpm
